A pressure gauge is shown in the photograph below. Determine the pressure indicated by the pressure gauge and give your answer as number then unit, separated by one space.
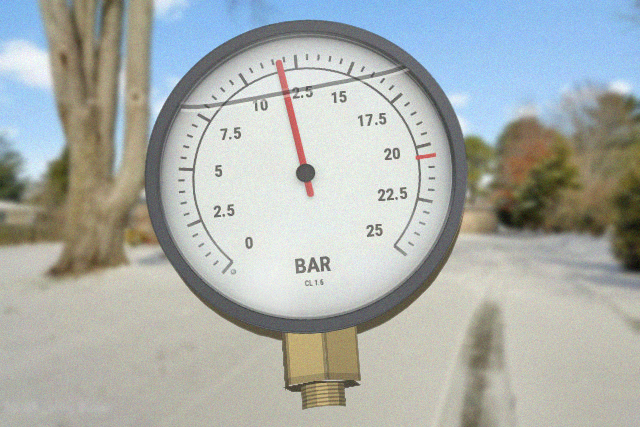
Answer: 11.75 bar
